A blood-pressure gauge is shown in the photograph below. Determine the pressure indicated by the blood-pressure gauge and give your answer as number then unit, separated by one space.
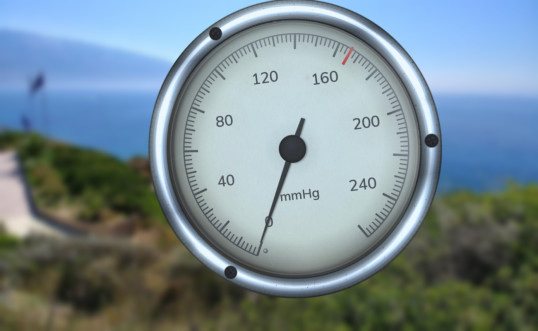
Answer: 0 mmHg
